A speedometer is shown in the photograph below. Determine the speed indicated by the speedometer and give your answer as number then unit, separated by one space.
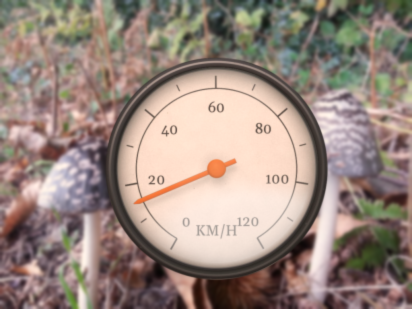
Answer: 15 km/h
